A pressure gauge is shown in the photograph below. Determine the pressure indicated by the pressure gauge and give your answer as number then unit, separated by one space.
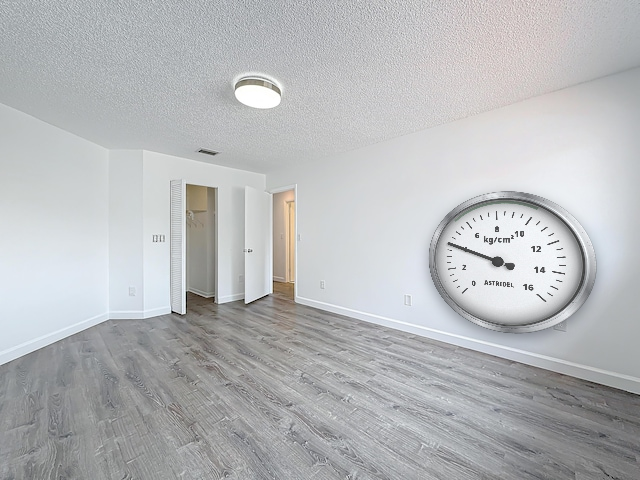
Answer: 4 kg/cm²
